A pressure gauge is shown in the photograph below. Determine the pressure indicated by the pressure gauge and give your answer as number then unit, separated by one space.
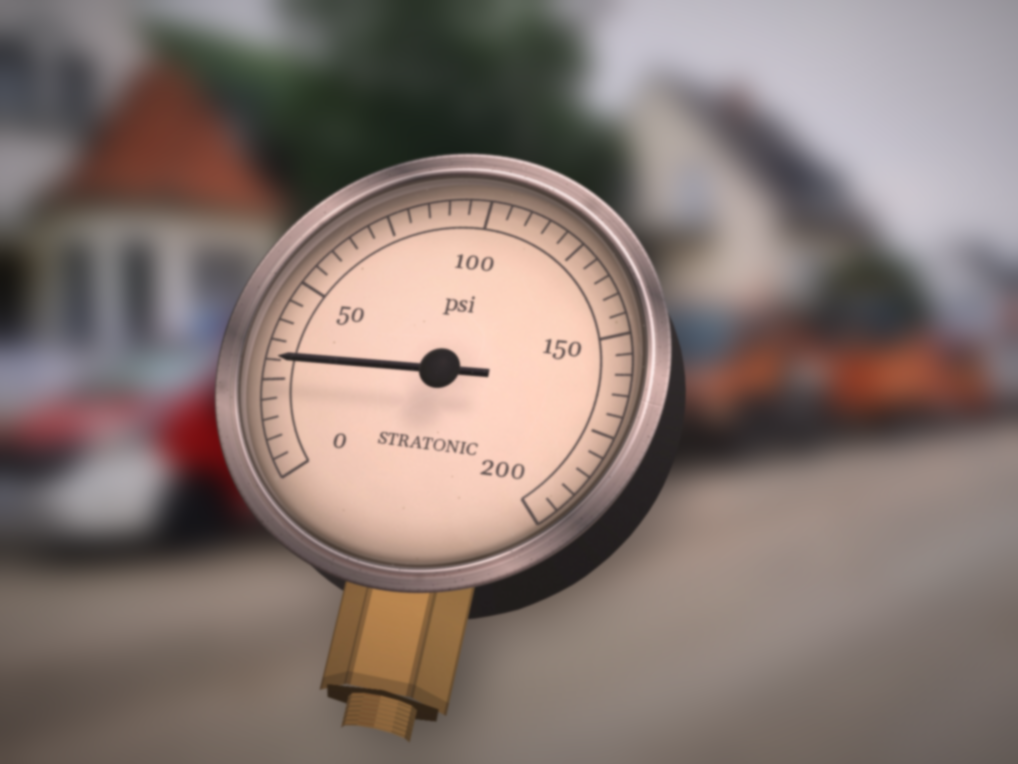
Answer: 30 psi
